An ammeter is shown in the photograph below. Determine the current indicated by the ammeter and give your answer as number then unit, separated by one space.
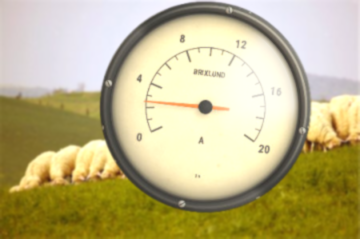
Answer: 2.5 A
